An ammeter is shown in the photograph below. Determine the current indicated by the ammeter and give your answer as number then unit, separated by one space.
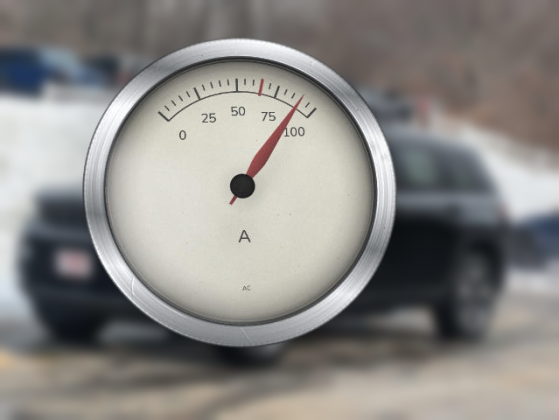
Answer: 90 A
